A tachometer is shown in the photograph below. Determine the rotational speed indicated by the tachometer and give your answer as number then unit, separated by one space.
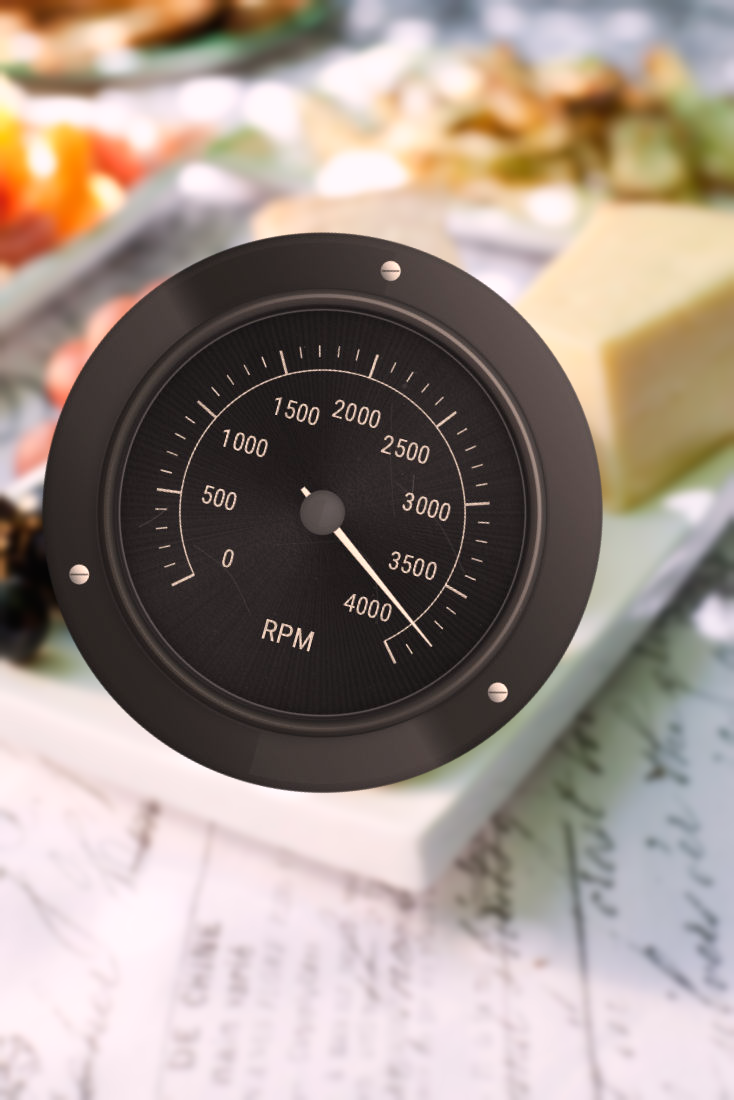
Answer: 3800 rpm
